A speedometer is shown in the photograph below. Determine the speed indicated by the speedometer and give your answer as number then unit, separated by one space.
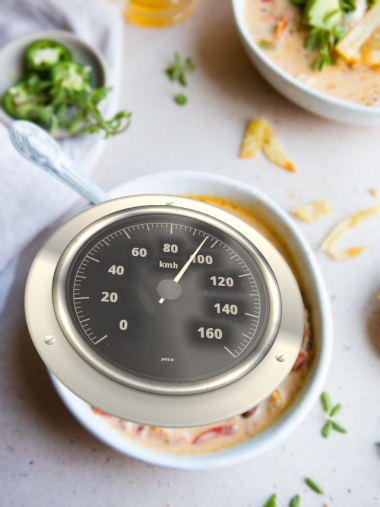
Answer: 96 km/h
